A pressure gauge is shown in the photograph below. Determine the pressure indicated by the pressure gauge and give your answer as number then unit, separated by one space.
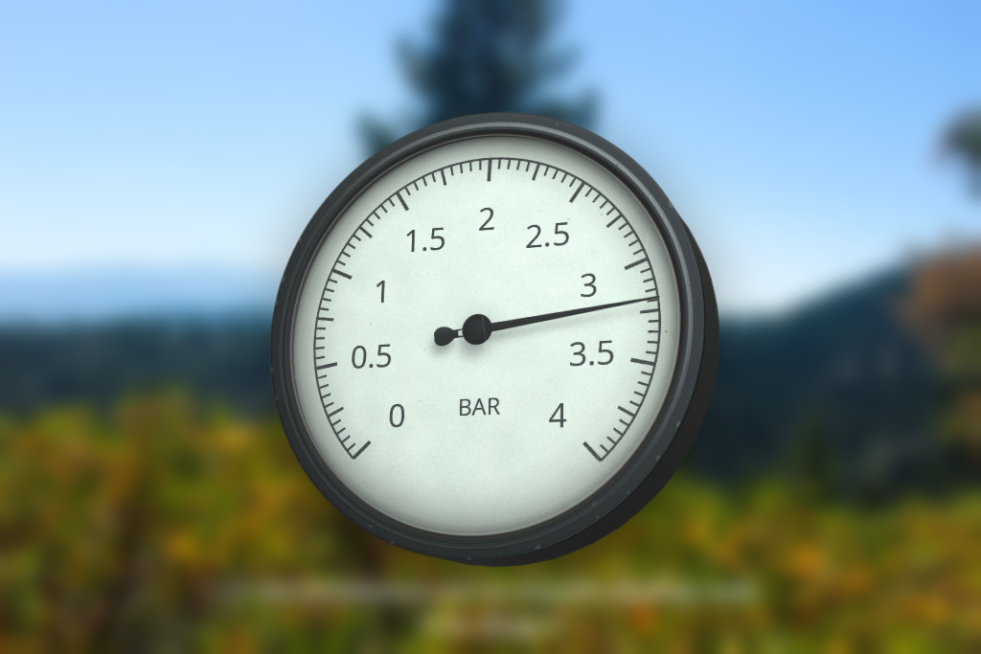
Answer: 3.2 bar
